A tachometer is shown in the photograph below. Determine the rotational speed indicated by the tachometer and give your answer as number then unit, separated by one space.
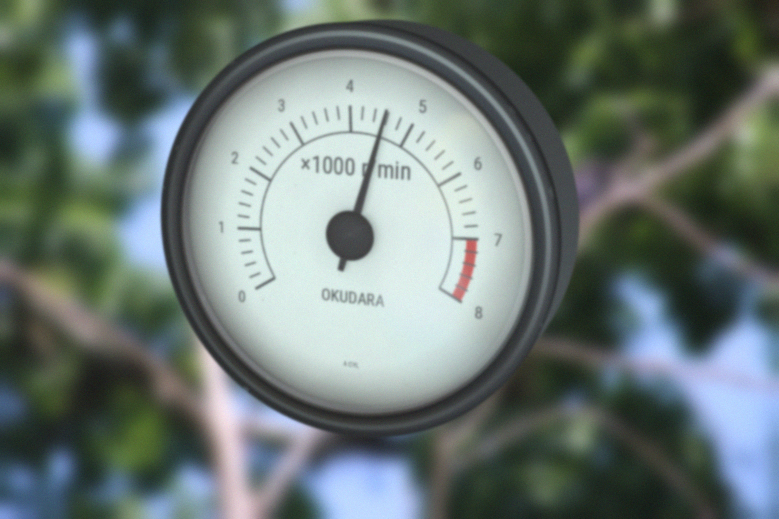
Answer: 4600 rpm
